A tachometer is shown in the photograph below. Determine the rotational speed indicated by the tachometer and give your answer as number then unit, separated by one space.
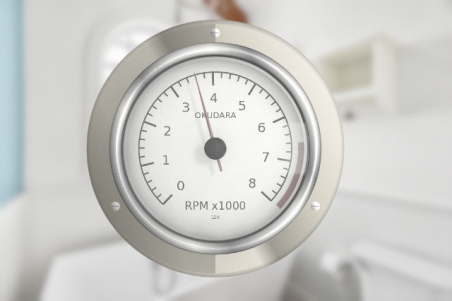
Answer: 3600 rpm
